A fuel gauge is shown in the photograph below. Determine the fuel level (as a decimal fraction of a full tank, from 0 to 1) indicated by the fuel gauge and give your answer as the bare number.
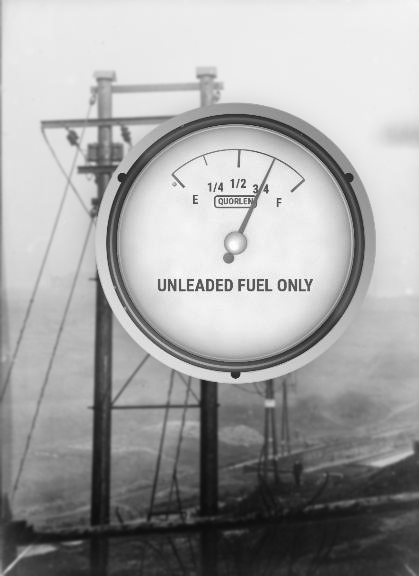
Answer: 0.75
